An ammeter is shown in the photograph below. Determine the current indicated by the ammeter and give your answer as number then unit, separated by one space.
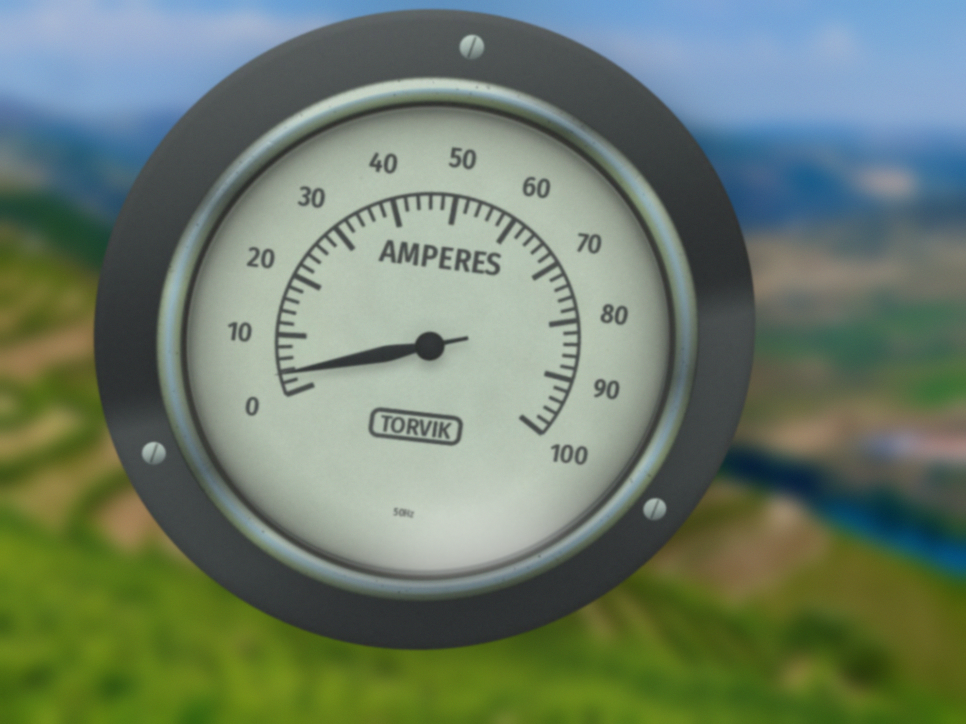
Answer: 4 A
